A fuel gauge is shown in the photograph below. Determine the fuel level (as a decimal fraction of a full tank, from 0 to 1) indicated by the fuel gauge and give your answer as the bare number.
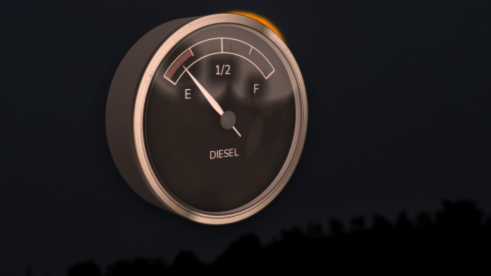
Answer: 0.125
